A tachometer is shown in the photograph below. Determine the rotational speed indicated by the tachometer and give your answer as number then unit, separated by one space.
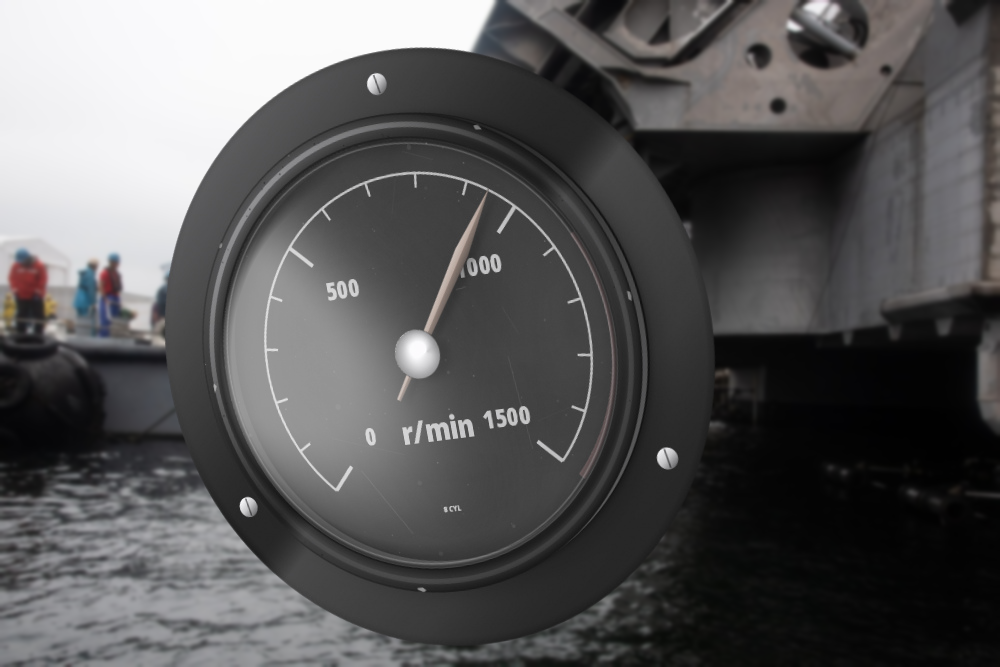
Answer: 950 rpm
